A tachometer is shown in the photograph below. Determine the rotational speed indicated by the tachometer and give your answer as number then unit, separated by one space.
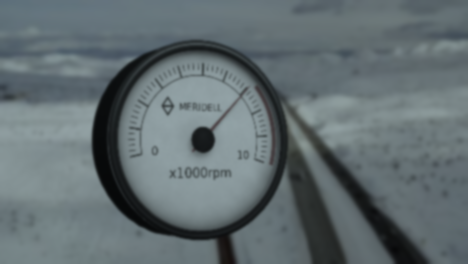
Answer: 7000 rpm
